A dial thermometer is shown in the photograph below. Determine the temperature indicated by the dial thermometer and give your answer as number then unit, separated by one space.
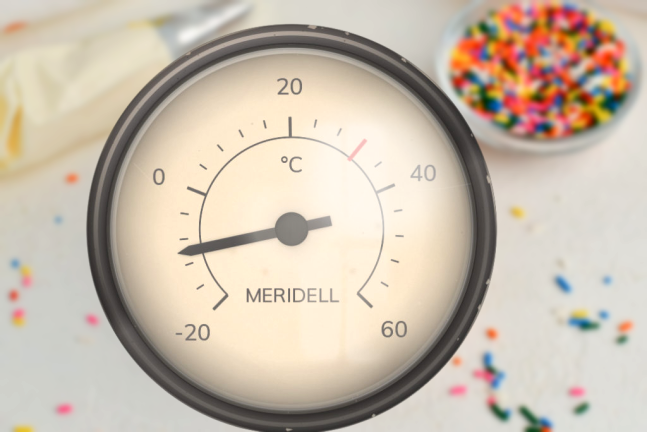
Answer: -10 °C
